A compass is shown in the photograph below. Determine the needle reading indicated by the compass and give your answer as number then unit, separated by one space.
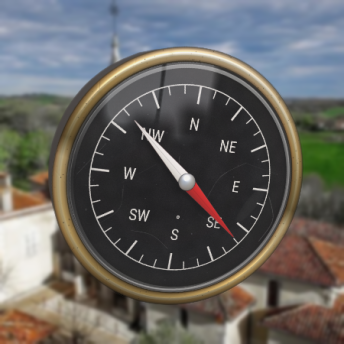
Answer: 130 °
